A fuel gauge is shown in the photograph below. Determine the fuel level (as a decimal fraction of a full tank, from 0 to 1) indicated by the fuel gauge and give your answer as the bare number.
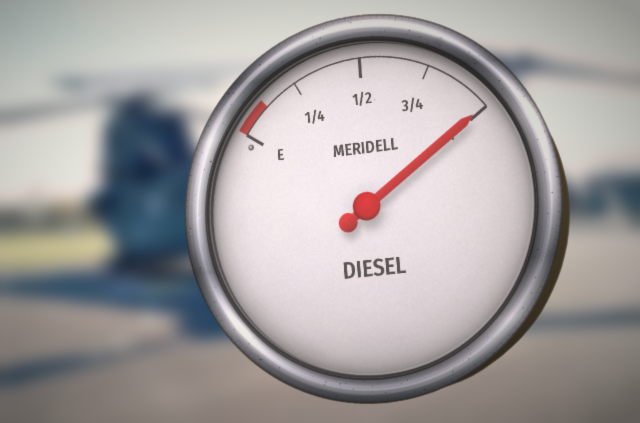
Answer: 1
